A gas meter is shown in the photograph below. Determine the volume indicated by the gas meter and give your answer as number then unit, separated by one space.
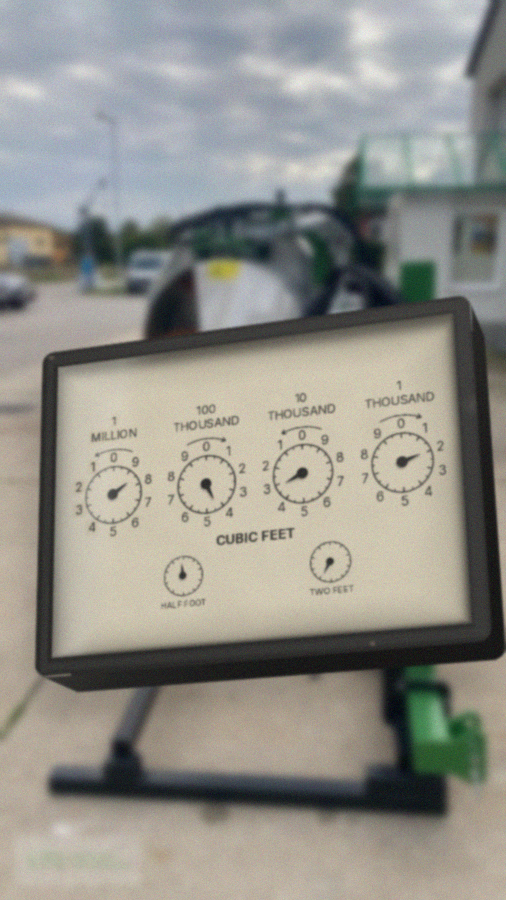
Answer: 843200 ft³
